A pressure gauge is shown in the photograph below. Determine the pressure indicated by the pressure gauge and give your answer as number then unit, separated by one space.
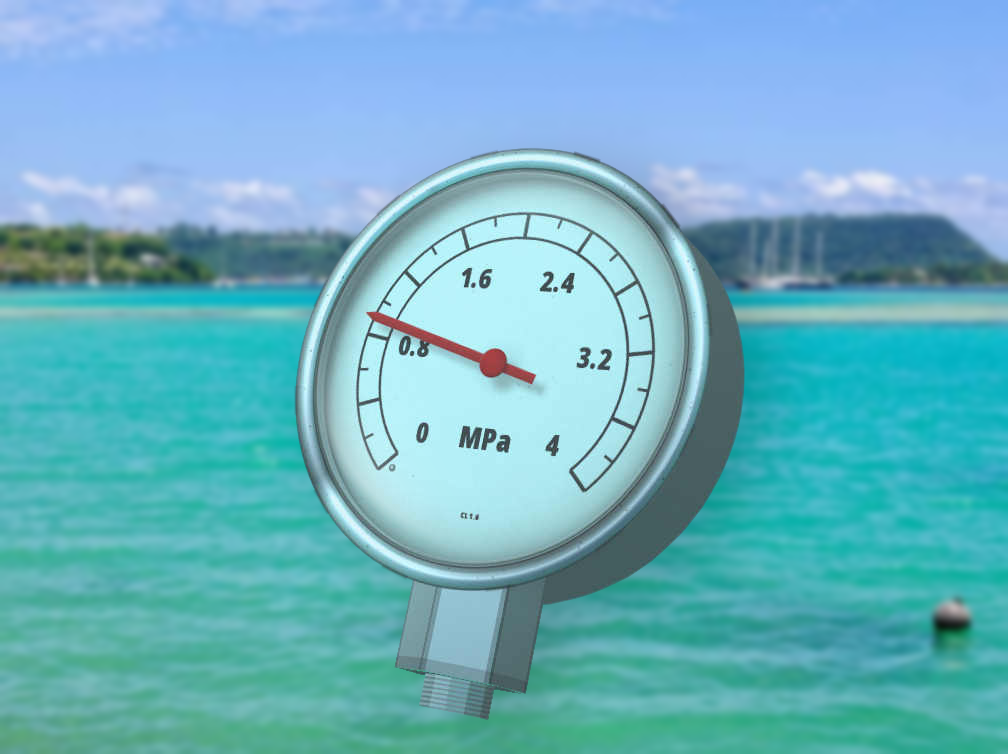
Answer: 0.9 MPa
